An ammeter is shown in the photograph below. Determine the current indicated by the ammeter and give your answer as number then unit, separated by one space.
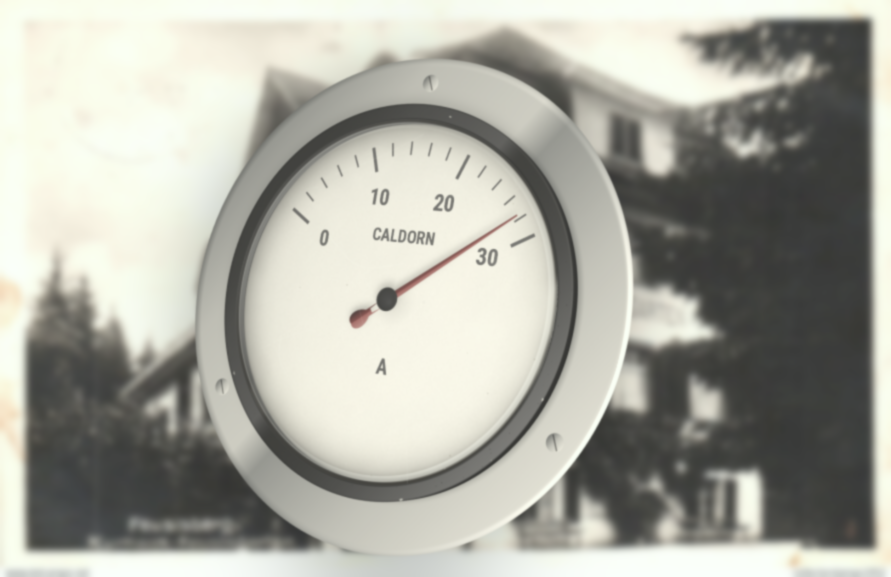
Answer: 28 A
